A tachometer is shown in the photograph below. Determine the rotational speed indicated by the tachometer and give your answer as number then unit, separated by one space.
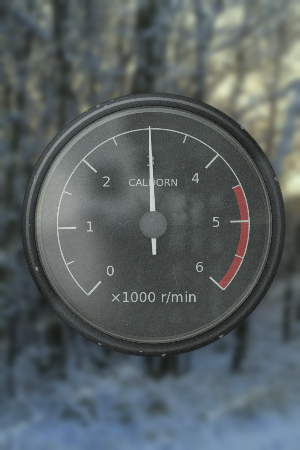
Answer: 3000 rpm
